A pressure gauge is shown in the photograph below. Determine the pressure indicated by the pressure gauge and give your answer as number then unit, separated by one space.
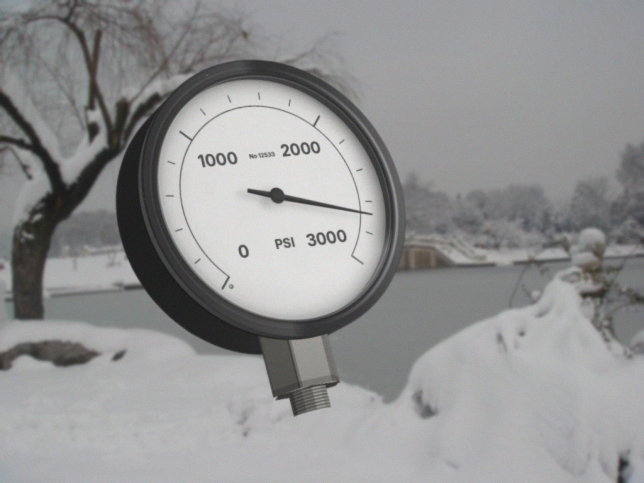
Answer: 2700 psi
